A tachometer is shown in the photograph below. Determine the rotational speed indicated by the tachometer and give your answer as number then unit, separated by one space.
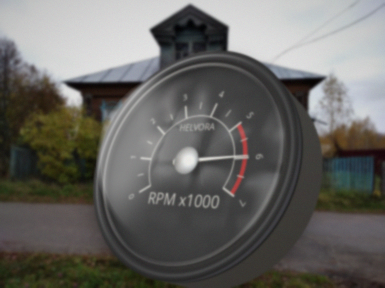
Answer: 6000 rpm
